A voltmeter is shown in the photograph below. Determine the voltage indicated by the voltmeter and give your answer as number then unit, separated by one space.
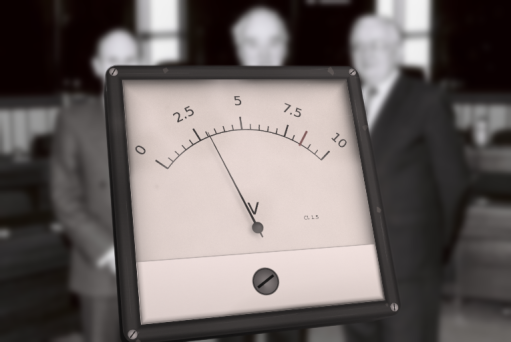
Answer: 3 V
